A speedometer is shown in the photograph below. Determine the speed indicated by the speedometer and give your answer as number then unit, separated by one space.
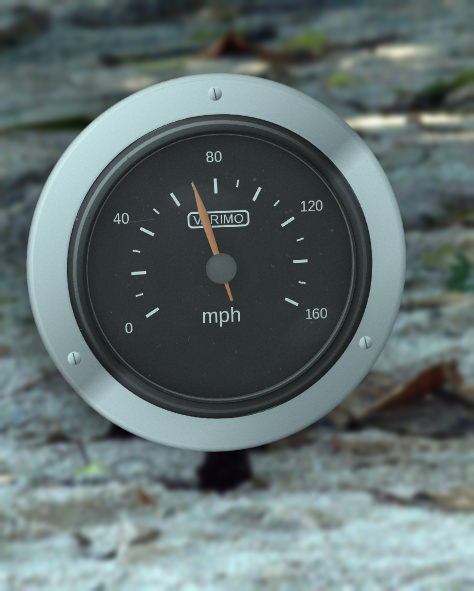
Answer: 70 mph
